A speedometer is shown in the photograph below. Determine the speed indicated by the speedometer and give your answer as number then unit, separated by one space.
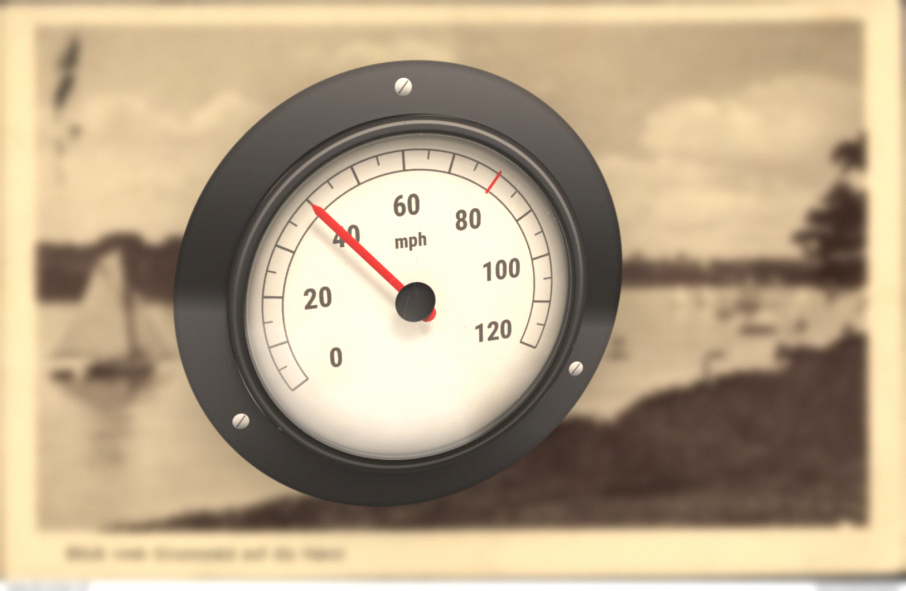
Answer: 40 mph
